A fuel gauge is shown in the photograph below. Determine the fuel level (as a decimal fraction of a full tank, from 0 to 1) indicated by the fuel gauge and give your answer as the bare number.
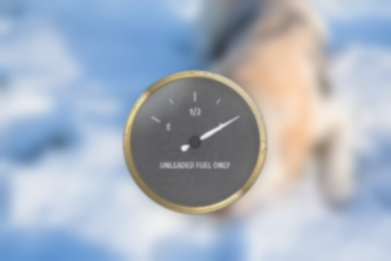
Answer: 1
